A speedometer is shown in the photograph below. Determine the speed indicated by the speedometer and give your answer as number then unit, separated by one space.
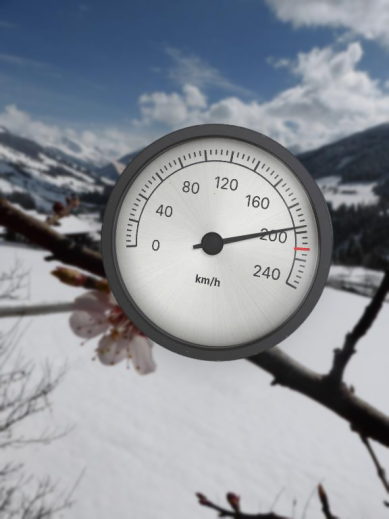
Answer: 196 km/h
